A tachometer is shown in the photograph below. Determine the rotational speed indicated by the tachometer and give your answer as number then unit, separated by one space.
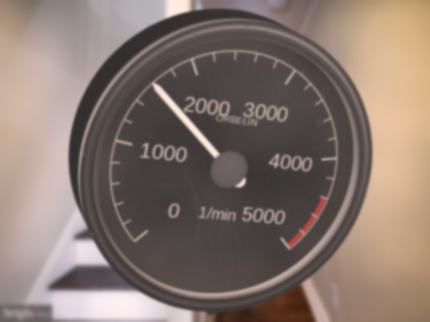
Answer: 1600 rpm
